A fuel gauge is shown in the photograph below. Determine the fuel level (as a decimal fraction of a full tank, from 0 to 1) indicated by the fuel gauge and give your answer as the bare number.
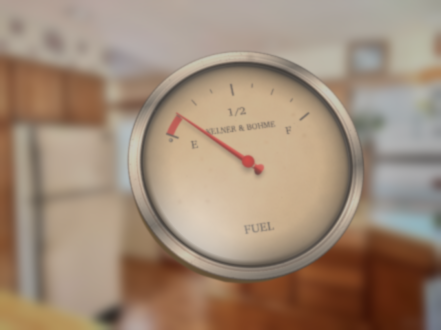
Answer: 0.125
